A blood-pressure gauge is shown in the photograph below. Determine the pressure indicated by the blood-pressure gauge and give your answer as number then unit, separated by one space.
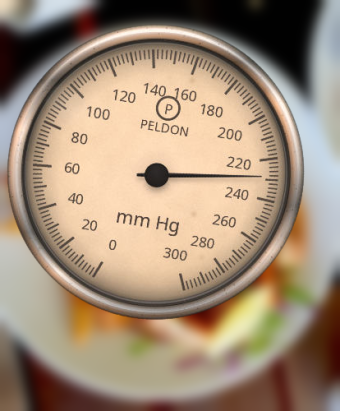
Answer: 228 mmHg
